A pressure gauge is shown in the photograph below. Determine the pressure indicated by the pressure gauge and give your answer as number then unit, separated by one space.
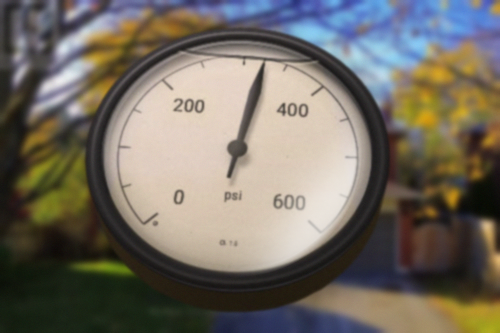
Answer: 325 psi
